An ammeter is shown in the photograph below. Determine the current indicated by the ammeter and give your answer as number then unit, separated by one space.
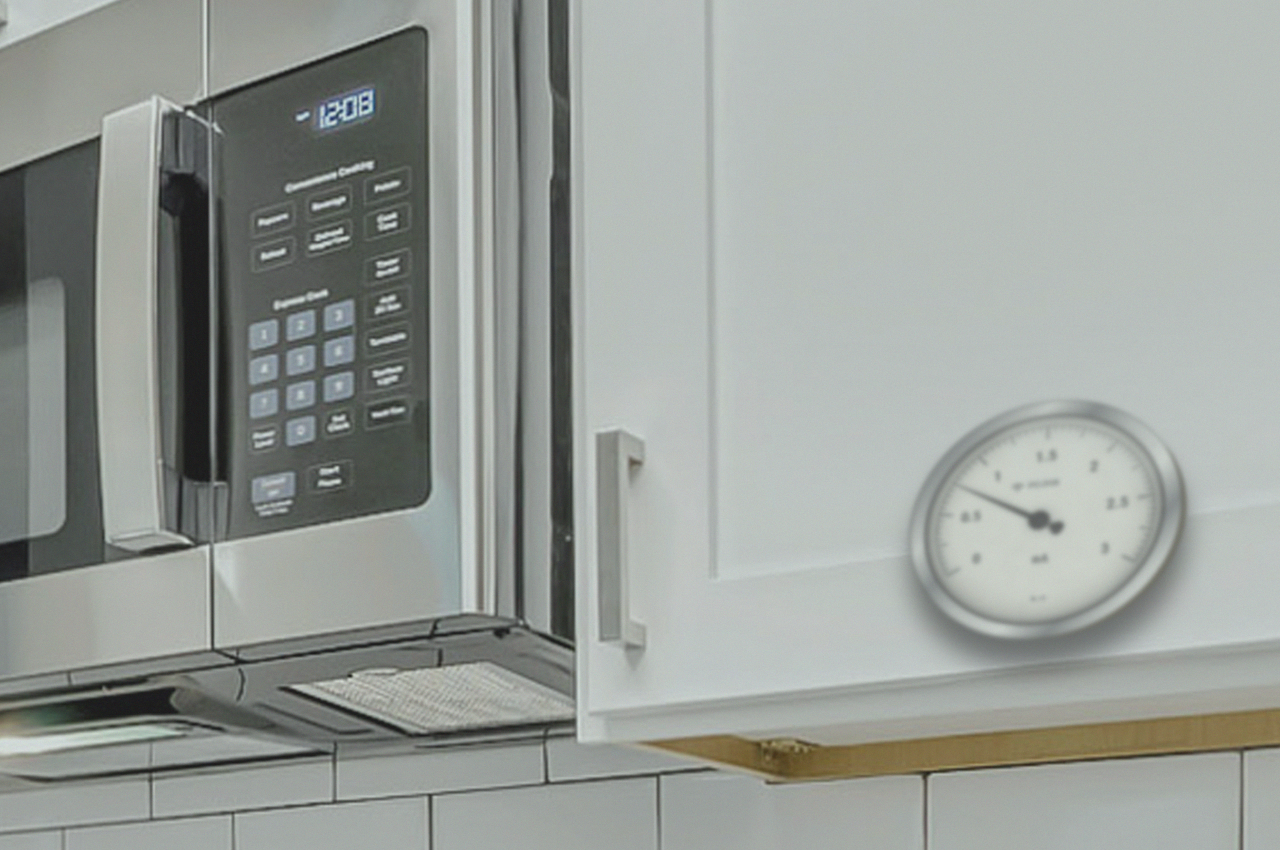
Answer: 0.75 mA
